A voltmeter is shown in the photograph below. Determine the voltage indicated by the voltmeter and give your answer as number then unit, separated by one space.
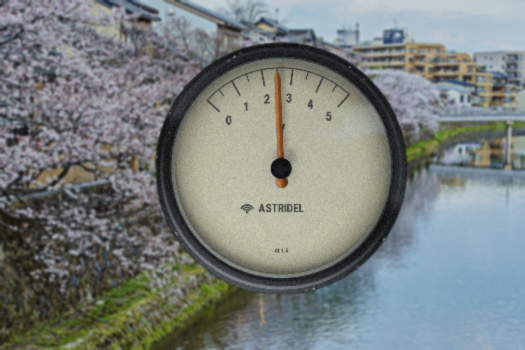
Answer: 2.5 V
